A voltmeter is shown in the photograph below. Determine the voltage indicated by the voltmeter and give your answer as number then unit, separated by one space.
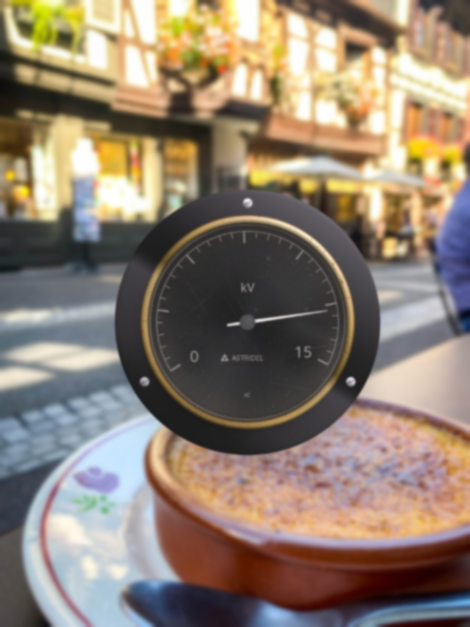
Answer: 12.75 kV
